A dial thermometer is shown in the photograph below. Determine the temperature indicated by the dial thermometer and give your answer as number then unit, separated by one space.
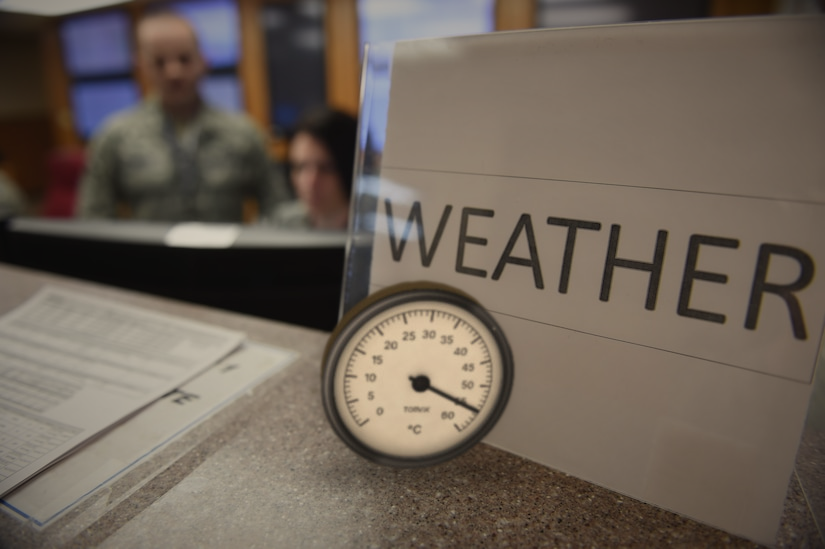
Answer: 55 °C
